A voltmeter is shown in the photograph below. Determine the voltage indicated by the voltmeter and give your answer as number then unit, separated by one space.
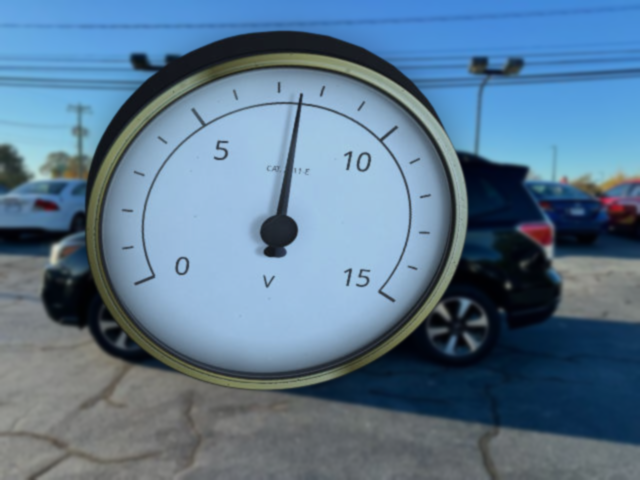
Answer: 7.5 V
